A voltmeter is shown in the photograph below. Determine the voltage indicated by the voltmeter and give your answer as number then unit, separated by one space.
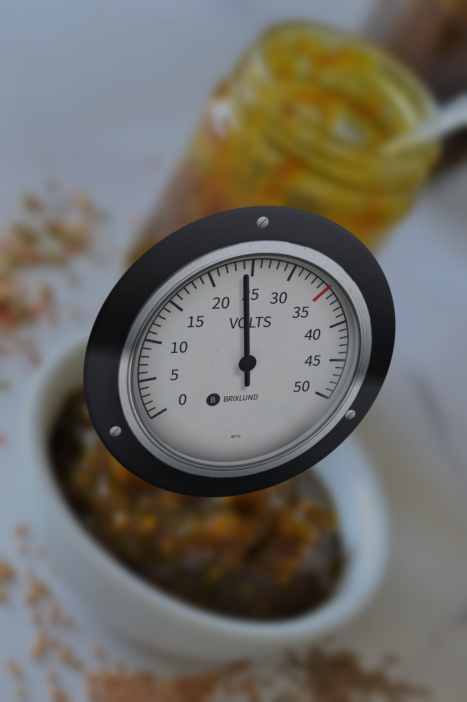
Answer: 24 V
